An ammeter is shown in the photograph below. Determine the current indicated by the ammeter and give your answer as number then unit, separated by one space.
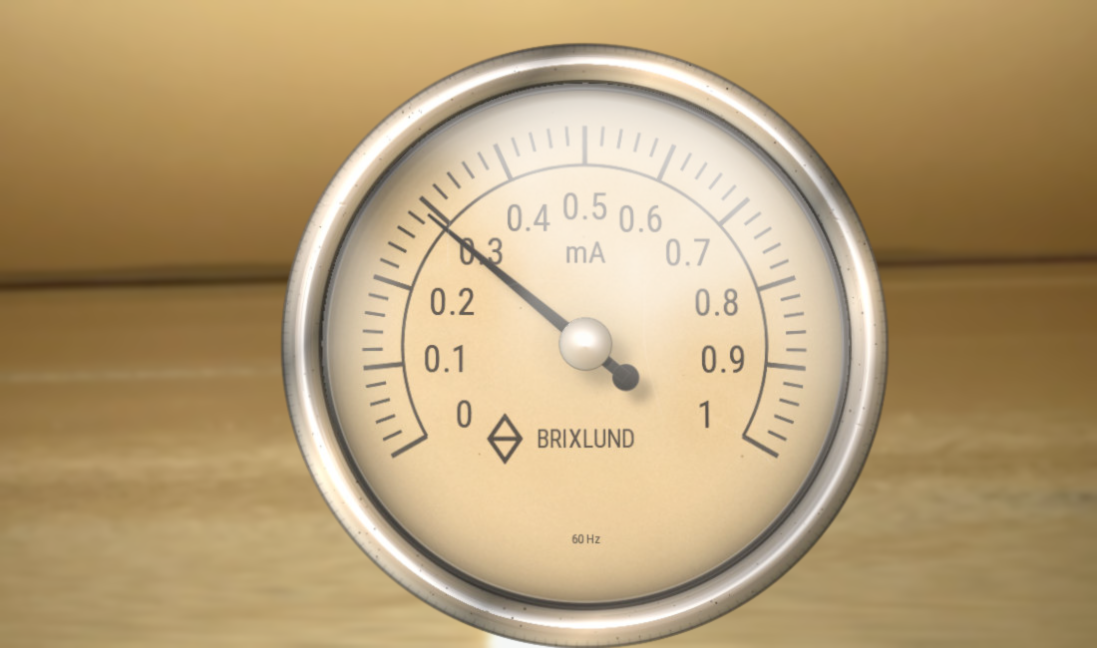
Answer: 0.29 mA
